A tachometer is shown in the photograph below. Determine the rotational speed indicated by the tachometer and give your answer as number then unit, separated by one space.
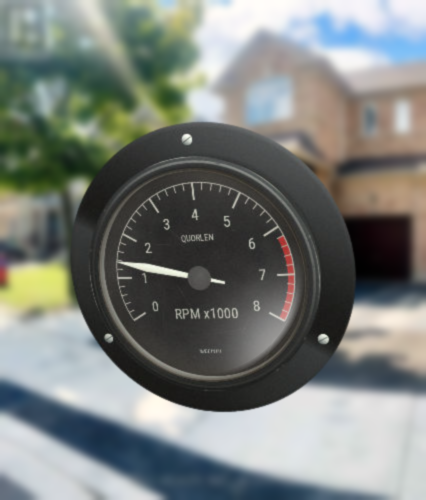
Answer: 1400 rpm
